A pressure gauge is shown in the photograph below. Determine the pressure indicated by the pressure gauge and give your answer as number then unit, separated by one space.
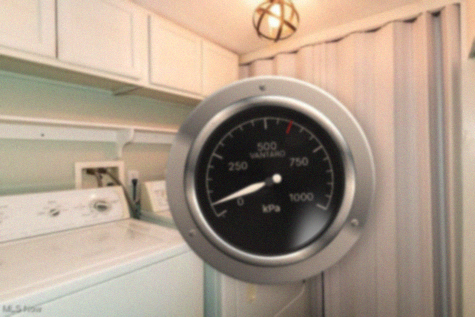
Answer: 50 kPa
